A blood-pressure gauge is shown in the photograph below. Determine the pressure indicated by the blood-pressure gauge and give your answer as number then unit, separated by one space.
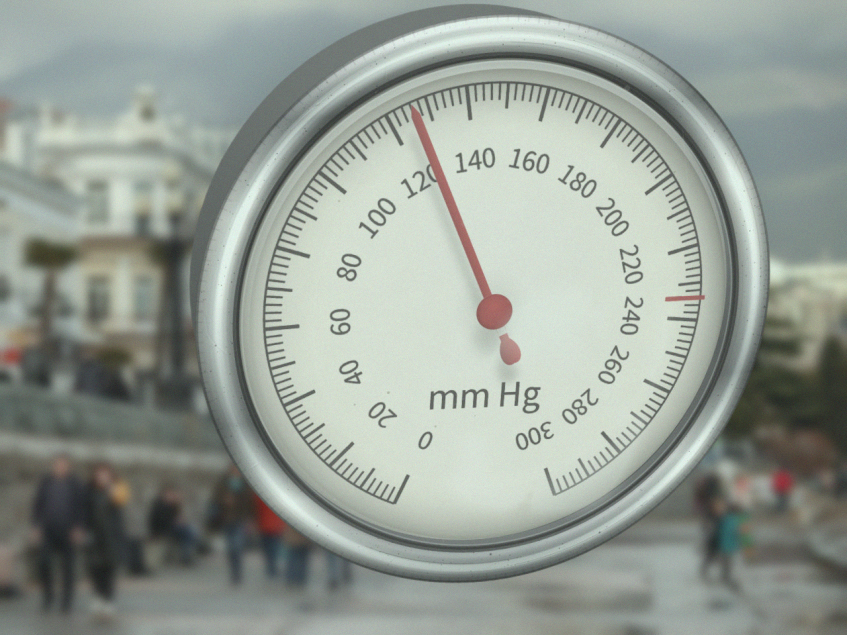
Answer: 126 mmHg
